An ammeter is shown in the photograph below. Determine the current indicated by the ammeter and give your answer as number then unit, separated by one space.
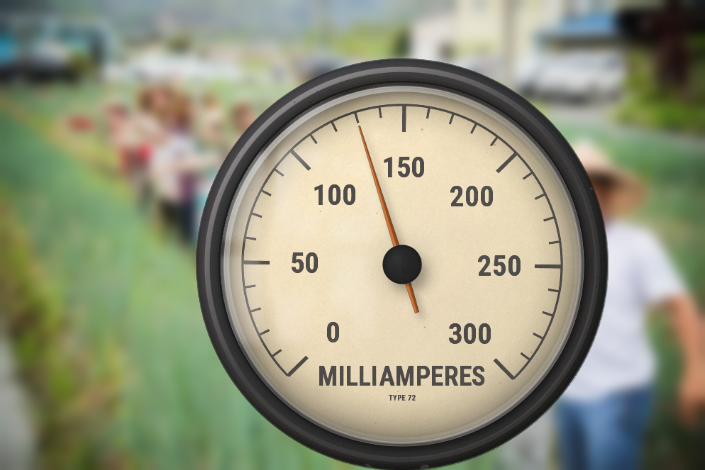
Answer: 130 mA
